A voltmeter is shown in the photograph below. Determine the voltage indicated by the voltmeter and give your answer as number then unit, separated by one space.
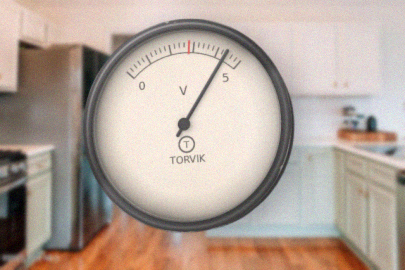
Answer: 4.4 V
